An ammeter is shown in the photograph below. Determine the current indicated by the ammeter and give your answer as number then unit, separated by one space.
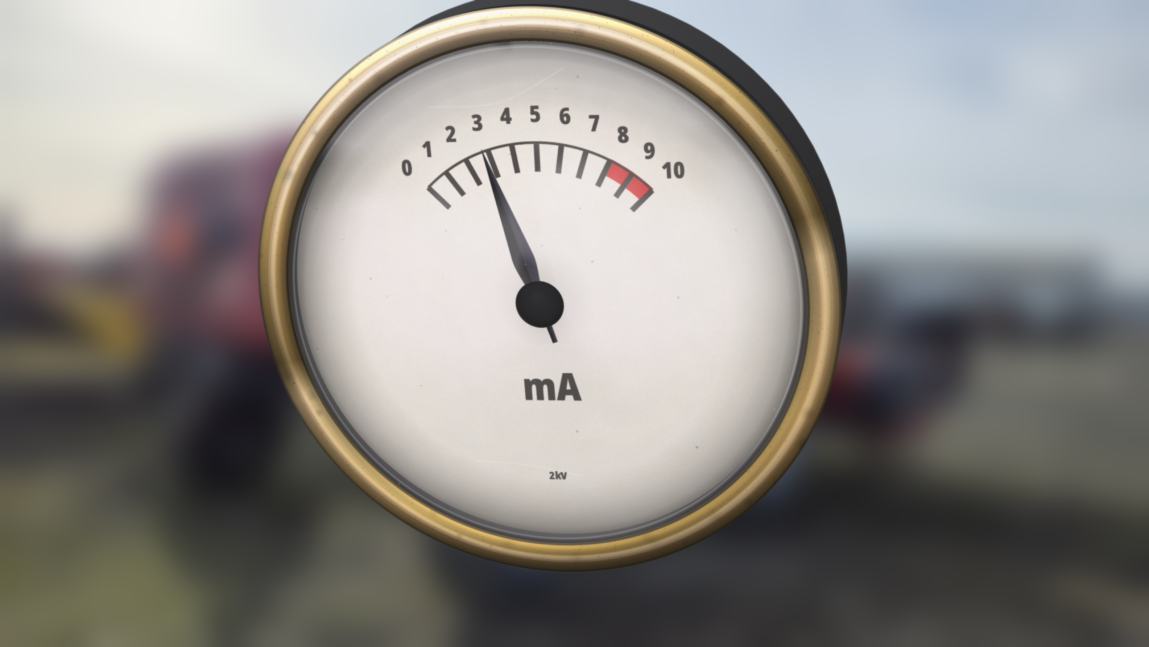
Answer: 3 mA
